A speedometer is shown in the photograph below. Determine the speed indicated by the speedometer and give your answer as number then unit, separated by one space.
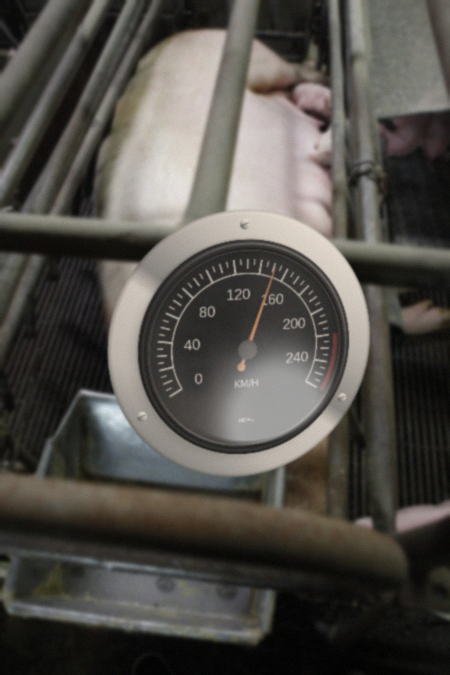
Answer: 150 km/h
